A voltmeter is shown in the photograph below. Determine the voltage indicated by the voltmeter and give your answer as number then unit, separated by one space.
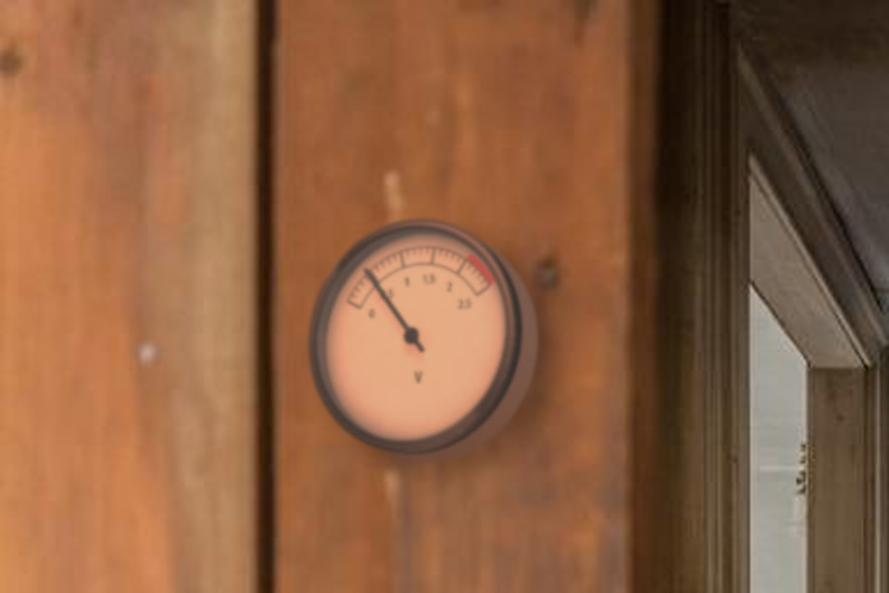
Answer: 0.5 V
